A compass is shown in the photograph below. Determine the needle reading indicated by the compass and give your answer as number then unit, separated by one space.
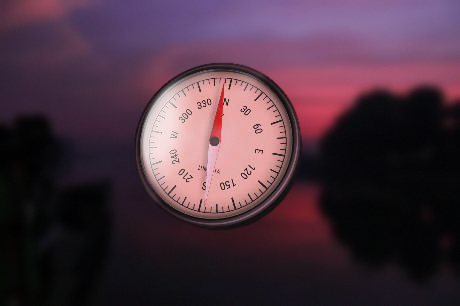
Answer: 355 °
